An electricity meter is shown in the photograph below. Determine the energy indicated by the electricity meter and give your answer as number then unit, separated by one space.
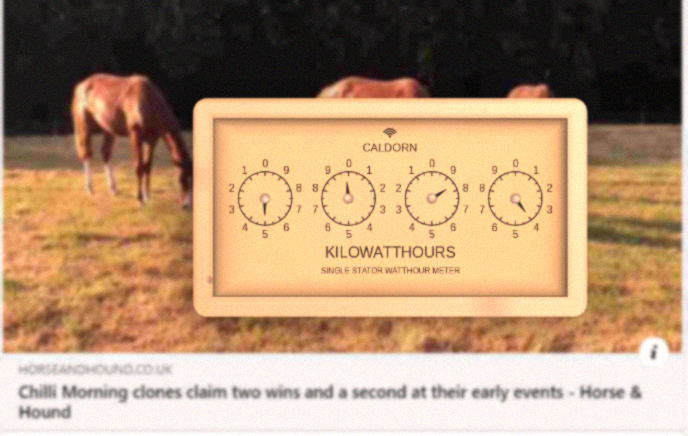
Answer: 4984 kWh
